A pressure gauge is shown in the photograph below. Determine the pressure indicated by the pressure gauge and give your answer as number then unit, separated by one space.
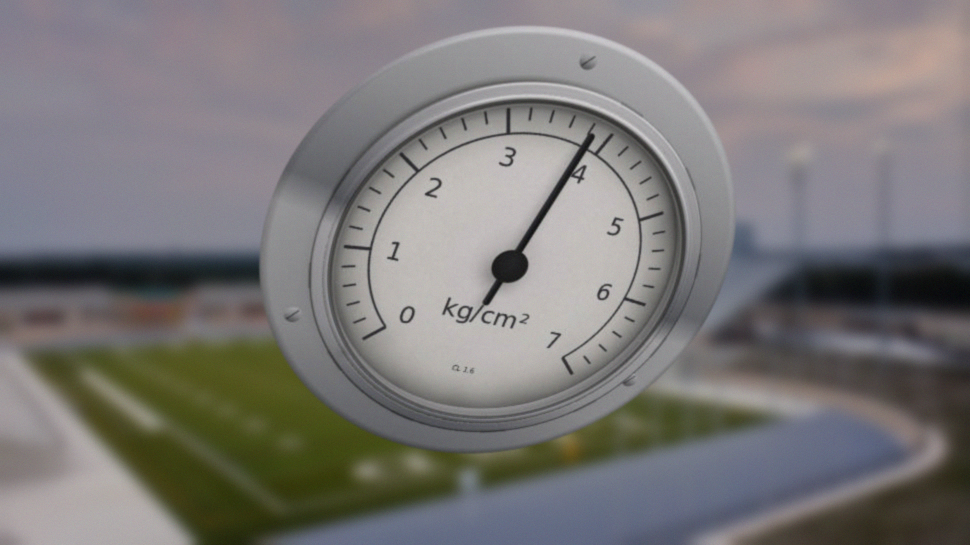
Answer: 3.8 kg/cm²
